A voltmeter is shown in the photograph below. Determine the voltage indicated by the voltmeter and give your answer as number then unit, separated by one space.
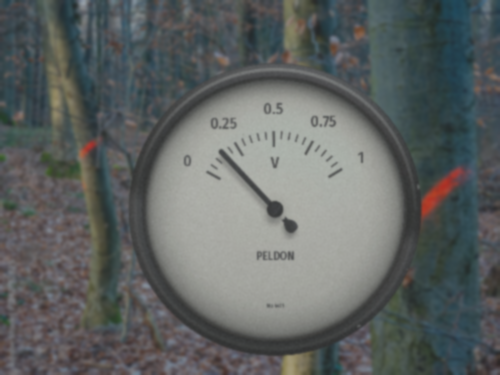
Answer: 0.15 V
